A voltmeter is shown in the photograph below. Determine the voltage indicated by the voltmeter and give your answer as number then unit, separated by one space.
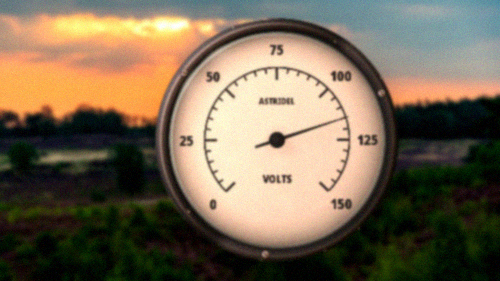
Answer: 115 V
